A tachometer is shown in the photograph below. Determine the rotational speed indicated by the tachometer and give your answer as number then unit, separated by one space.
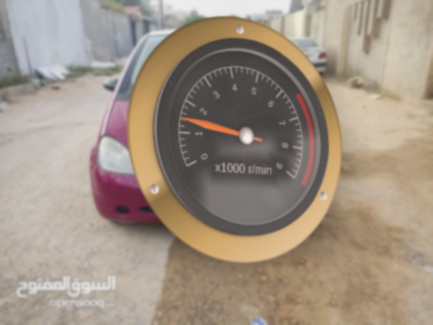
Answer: 1400 rpm
